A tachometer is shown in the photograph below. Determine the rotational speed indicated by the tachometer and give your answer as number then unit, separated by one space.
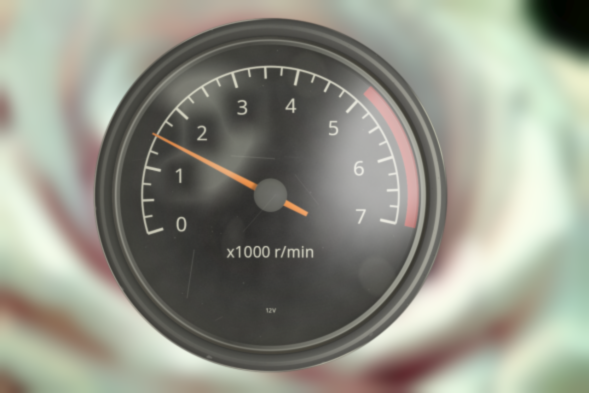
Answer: 1500 rpm
